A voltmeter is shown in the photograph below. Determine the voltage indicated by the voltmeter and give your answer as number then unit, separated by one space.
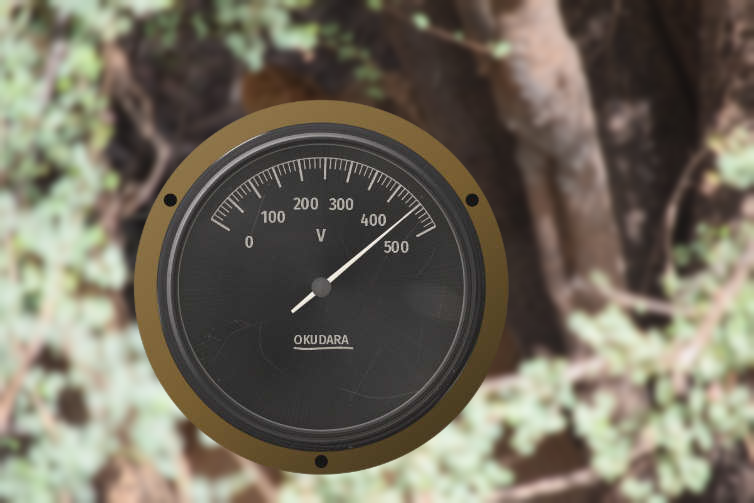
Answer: 450 V
